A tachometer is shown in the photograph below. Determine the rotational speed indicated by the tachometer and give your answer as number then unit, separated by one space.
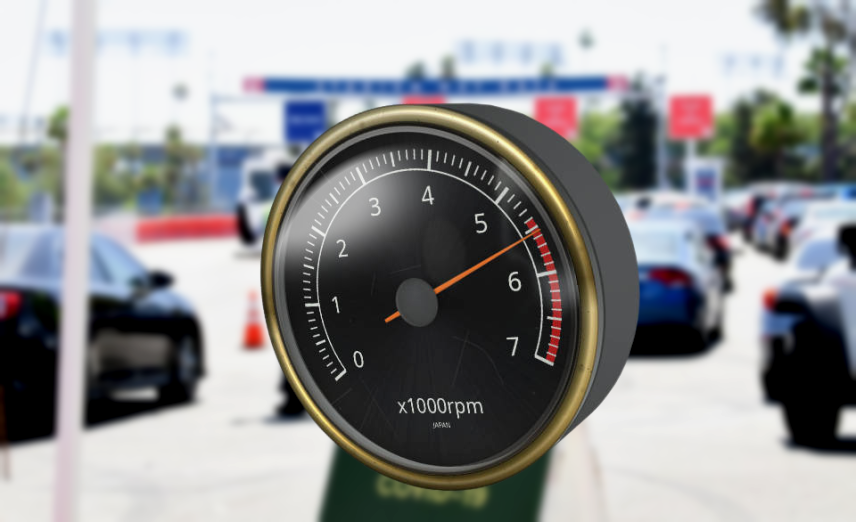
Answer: 5550 rpm
